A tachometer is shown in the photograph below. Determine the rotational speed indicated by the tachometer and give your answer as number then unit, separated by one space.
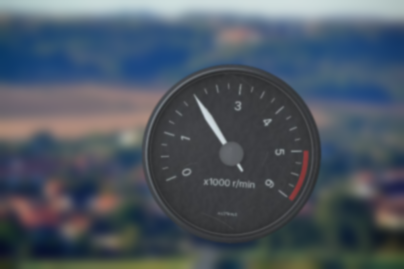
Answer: 2000 rpm
